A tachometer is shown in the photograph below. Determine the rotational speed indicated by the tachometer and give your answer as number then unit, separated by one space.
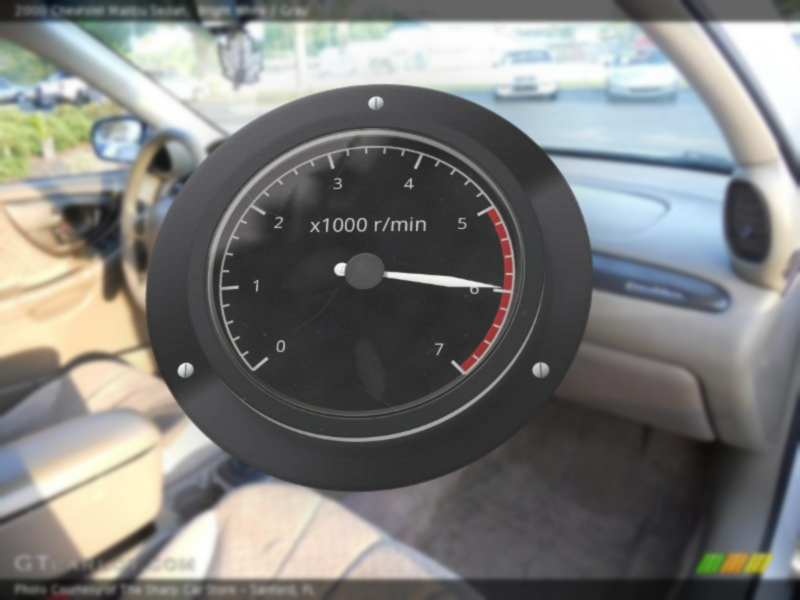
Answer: 6000 rpm
